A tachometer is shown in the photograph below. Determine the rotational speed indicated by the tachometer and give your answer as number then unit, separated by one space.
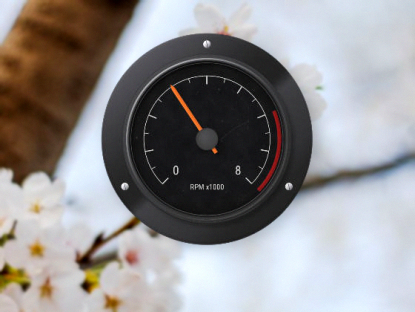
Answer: 3000 rpm
